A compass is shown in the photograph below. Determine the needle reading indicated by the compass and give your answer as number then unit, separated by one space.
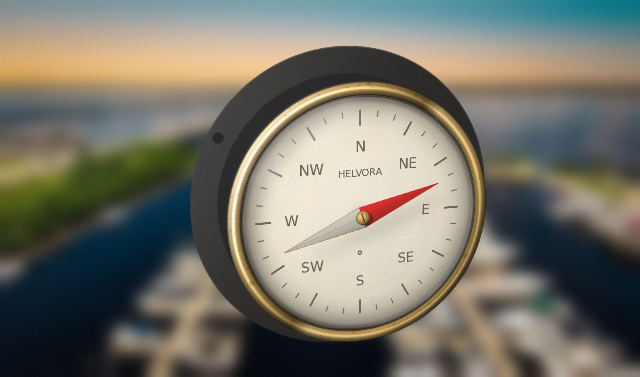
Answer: 70 °
